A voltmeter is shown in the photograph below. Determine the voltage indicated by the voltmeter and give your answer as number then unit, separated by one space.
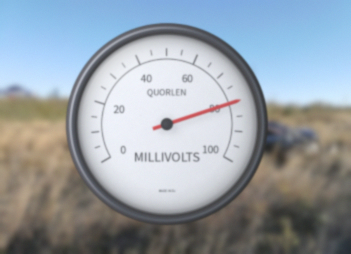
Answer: 80 mV
